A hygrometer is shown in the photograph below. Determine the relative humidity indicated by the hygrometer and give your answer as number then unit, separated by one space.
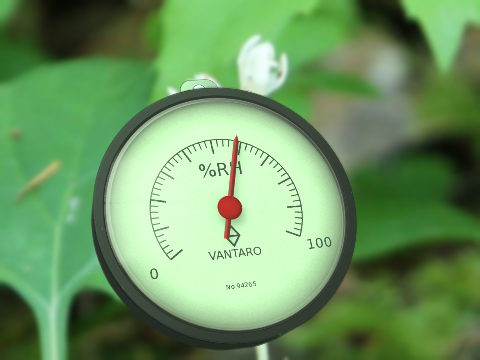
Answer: 58 %
